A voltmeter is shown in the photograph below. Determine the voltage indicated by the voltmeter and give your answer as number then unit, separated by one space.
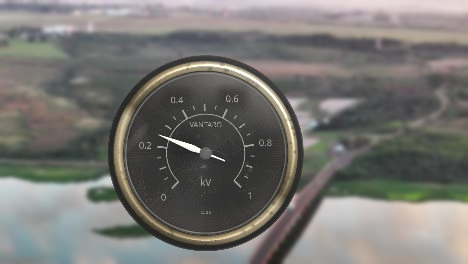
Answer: 0.25 kV
